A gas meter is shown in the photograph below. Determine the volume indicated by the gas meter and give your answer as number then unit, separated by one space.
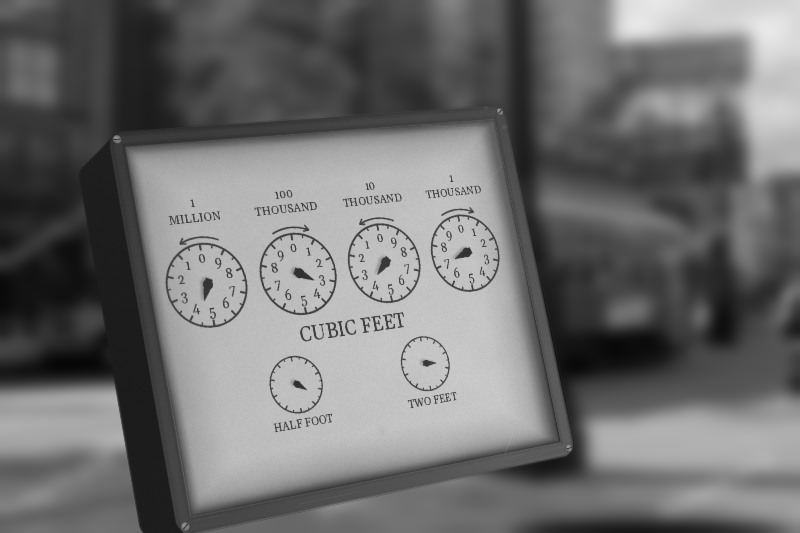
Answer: 433700 ft³
